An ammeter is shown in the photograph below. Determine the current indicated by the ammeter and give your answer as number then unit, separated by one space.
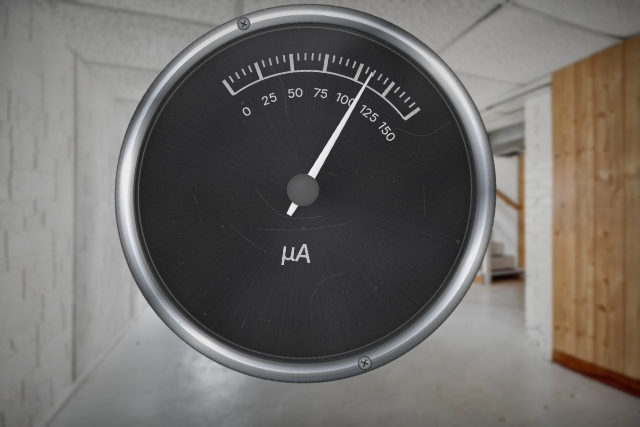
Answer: 110 µA
